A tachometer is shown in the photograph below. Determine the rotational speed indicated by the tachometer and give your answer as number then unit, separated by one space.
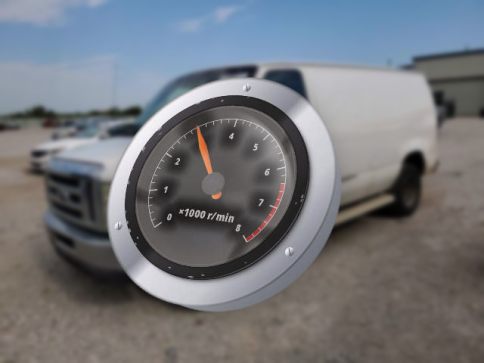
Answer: 3000 rpm
